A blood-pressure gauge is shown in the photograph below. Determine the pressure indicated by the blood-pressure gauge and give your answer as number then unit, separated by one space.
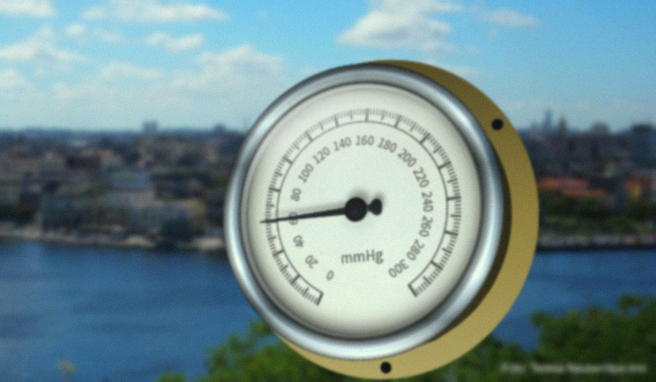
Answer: 60 mmHg
